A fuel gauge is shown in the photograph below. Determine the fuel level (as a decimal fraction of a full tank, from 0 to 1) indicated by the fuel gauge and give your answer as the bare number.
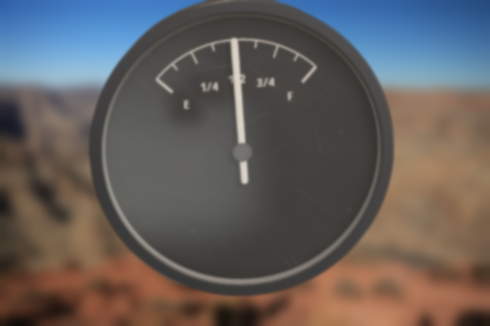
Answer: 0.5
